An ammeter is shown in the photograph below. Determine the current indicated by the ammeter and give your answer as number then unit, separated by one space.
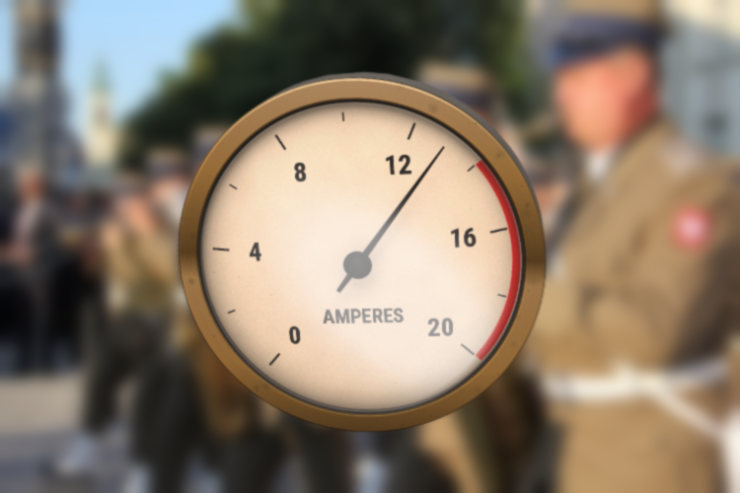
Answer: 13 A
